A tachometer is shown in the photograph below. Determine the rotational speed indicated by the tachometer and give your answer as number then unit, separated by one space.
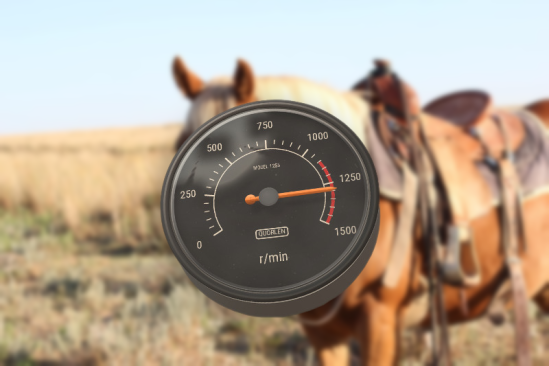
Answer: 1300 rpm
